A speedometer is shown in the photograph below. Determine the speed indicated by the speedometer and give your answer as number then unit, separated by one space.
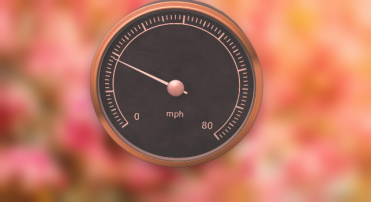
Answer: 19 mph
